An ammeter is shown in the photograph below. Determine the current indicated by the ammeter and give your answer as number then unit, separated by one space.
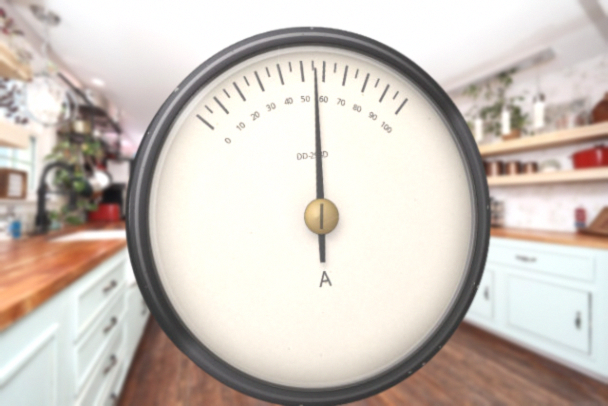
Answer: 55 A
